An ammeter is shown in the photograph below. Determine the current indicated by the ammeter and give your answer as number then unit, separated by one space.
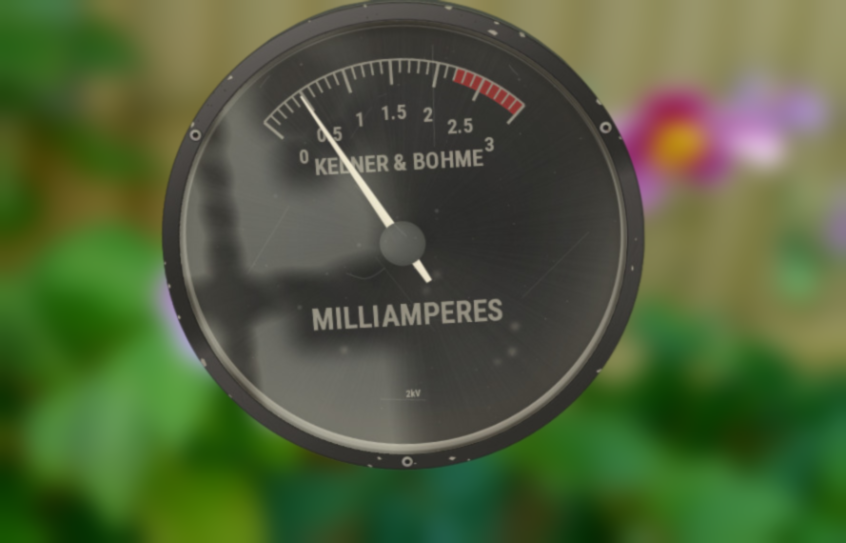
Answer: 0.5 mA
